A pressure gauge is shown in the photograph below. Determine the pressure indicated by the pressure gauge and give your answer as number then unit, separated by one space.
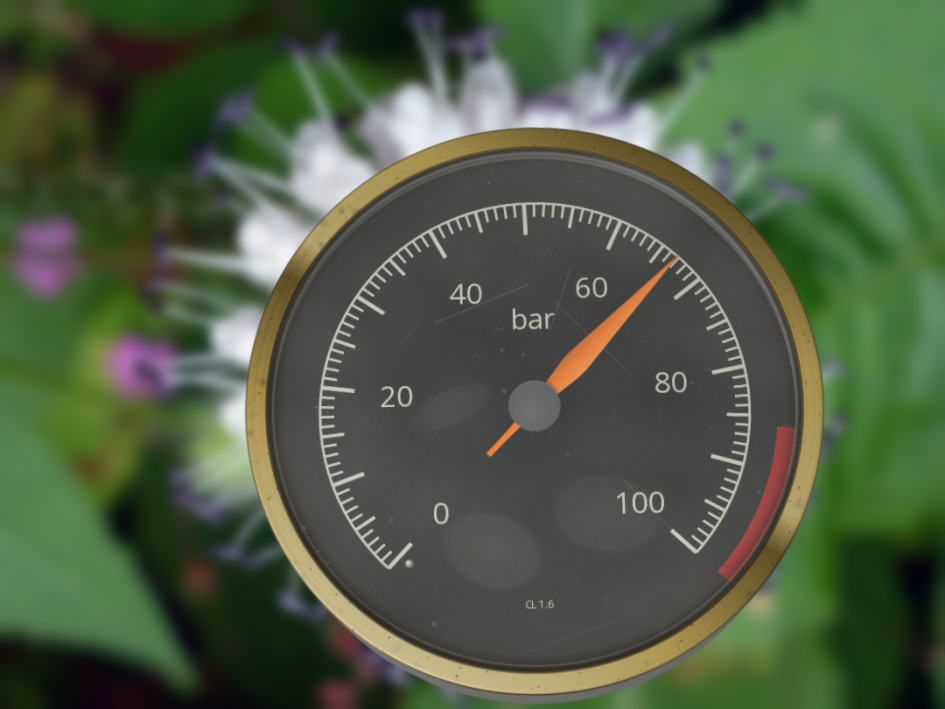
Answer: 67 bar
